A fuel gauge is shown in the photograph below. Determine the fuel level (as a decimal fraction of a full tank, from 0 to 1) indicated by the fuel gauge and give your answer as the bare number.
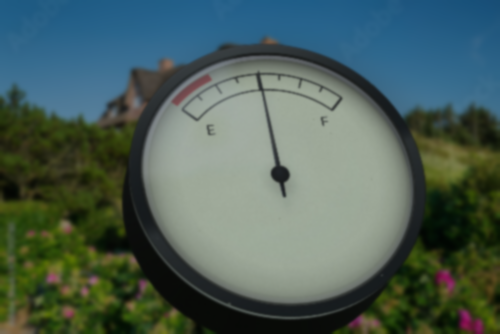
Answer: 0.5
